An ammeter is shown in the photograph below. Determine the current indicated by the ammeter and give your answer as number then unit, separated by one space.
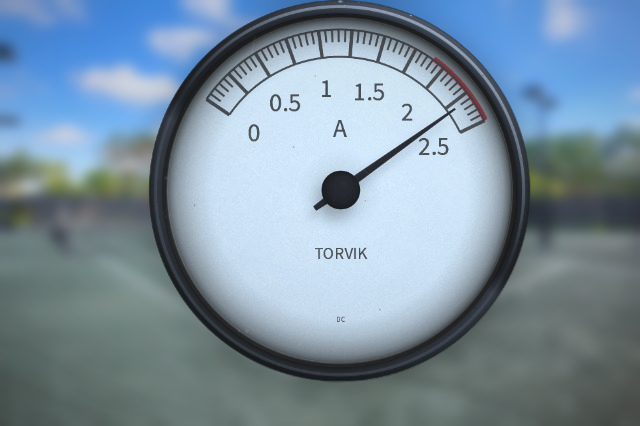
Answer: 2.3 A
